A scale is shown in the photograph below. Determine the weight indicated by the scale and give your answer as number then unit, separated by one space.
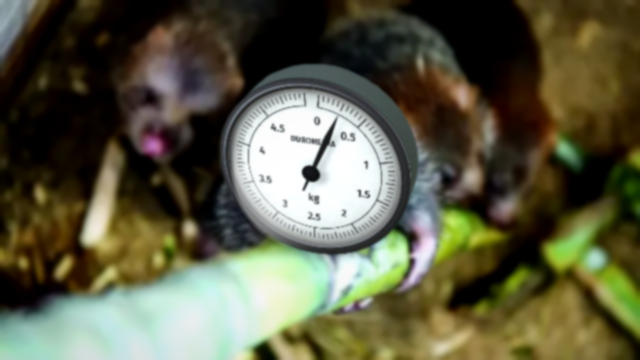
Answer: 0.25 kg
